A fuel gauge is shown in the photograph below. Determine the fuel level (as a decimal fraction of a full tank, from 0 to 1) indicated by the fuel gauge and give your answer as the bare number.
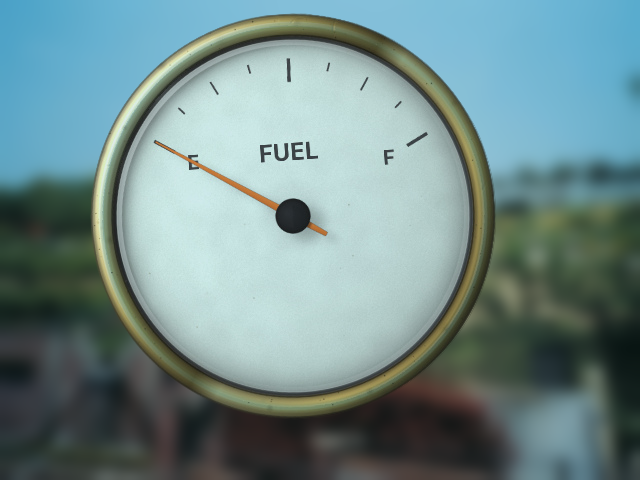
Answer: 0
